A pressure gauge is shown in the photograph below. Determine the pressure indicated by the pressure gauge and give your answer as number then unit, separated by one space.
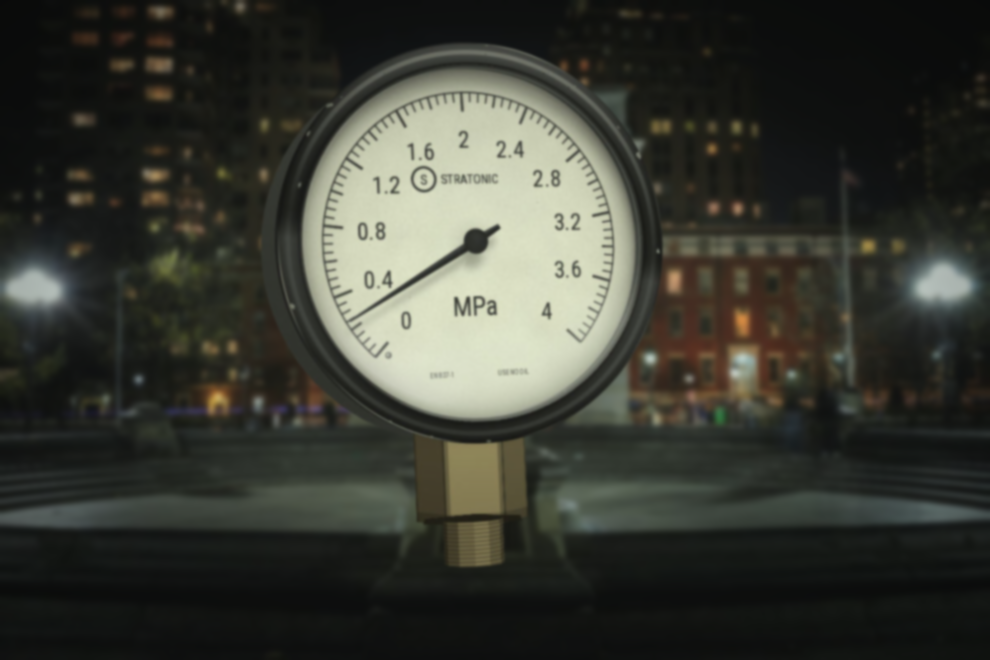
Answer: 0.25 MPa
